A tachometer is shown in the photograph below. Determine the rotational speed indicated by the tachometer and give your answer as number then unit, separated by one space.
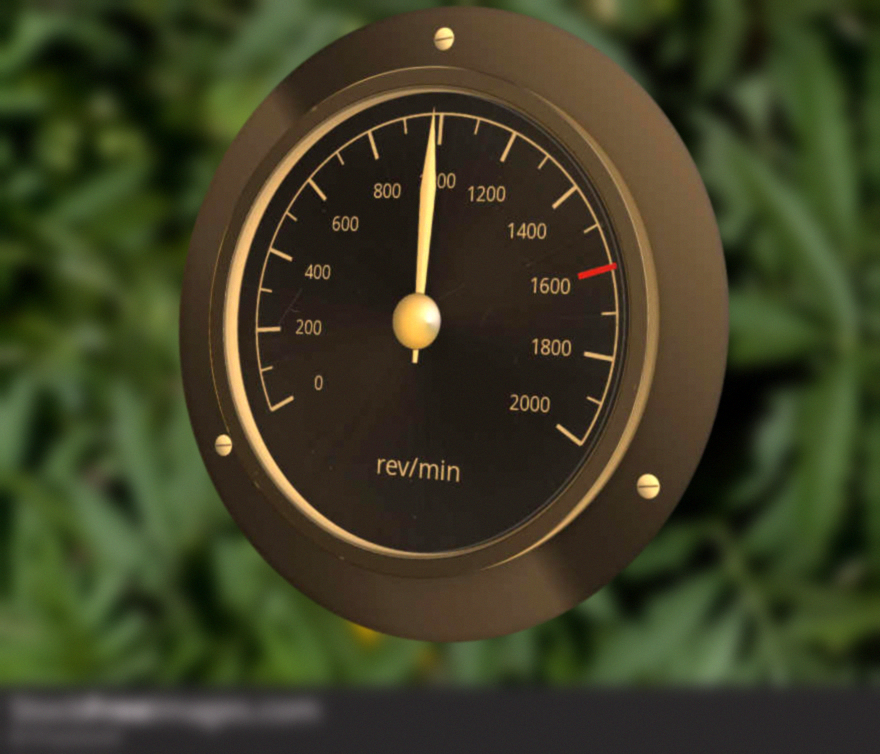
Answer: 1000 rpm
